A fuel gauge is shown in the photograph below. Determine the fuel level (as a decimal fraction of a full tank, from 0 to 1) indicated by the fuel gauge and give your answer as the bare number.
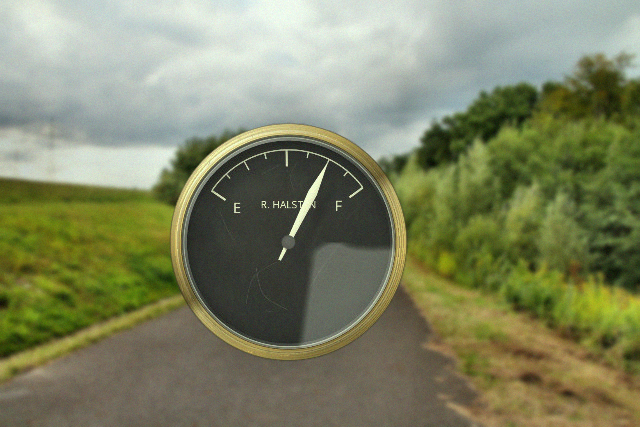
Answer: 0.75
